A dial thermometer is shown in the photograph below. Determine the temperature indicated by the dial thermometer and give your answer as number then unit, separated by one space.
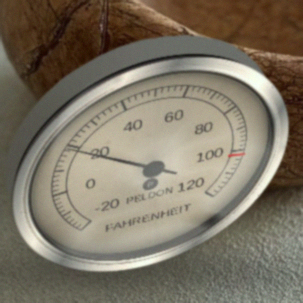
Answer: 20 °F
